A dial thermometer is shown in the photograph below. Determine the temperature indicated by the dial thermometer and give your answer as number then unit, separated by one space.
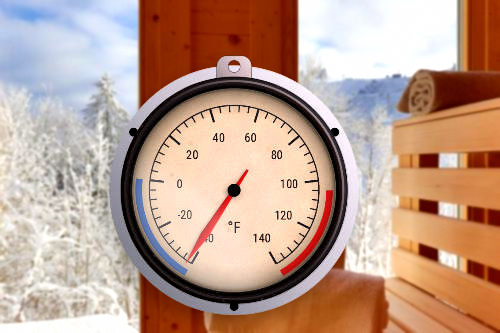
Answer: -38 °F
